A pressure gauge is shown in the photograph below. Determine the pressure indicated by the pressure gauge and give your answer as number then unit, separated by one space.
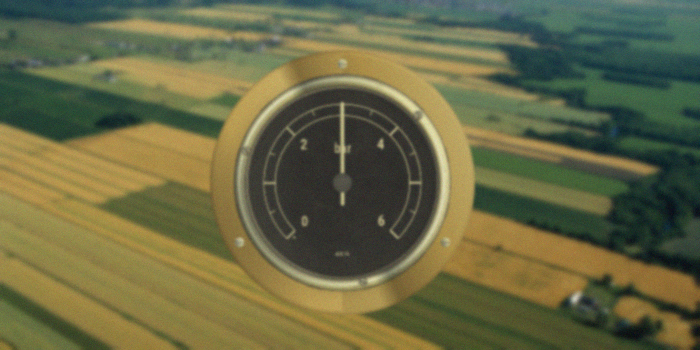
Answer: 3 bar
